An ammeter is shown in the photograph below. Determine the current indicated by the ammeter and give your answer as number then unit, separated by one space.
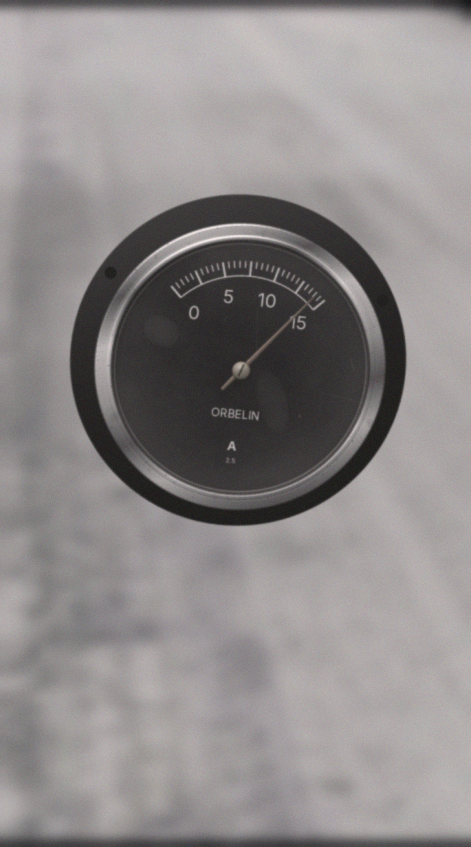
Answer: 14 A
